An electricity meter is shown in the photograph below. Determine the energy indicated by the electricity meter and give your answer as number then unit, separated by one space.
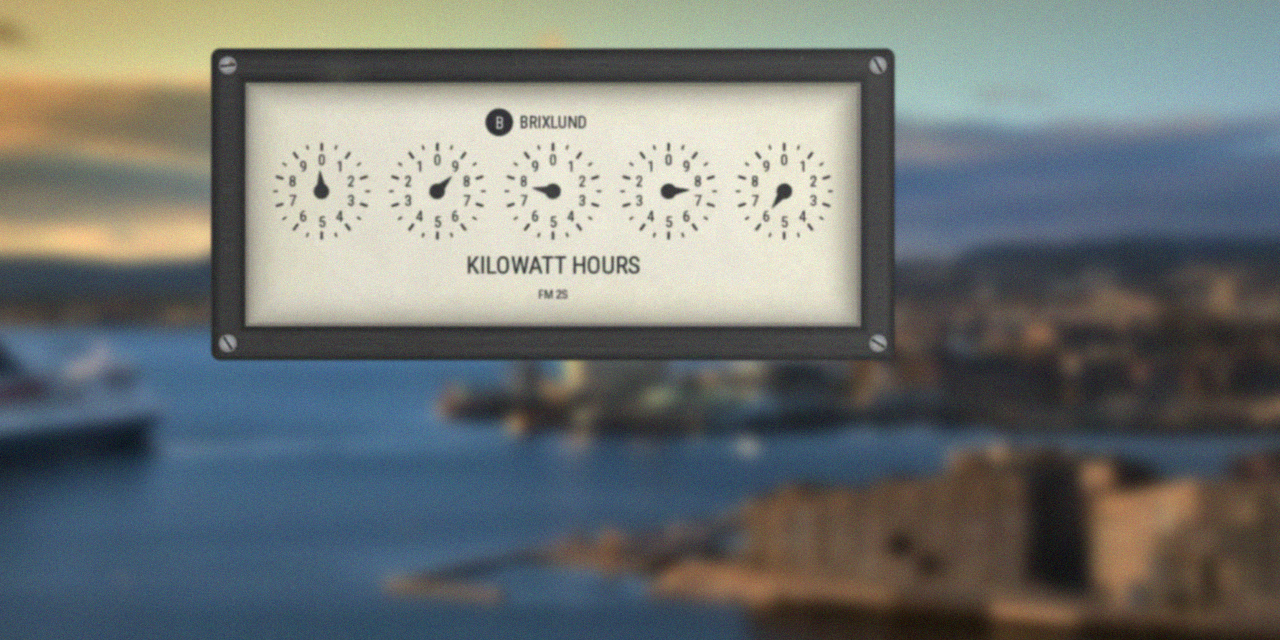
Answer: 98776 kWh
